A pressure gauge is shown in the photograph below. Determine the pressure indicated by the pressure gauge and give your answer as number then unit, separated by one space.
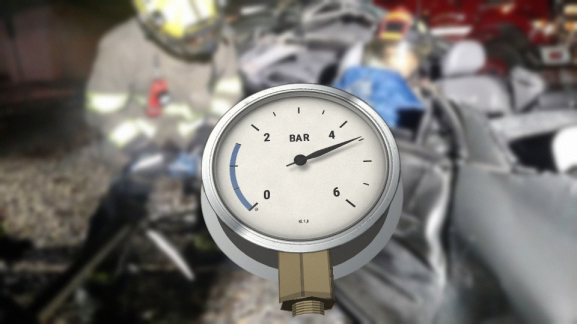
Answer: 4.5 bar
